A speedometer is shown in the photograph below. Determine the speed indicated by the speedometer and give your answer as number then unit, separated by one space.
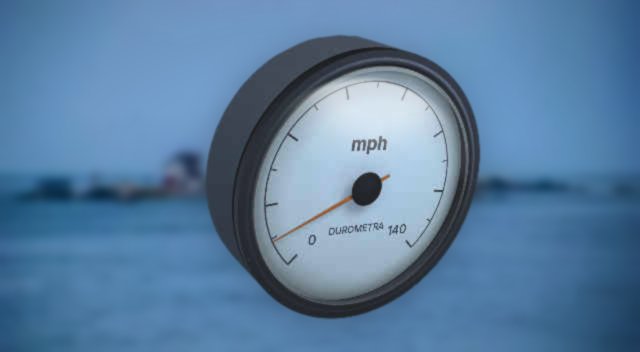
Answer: 10 mph
